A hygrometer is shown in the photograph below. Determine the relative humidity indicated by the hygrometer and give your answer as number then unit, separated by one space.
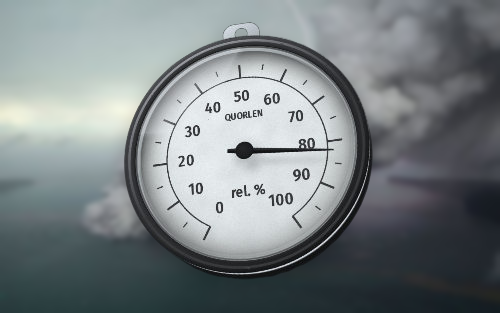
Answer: 82.5 %
